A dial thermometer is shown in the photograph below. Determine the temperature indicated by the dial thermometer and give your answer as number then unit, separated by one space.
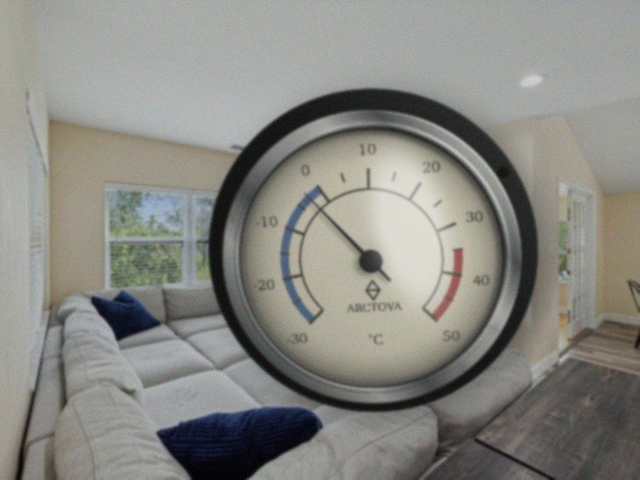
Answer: -2.5 °C
